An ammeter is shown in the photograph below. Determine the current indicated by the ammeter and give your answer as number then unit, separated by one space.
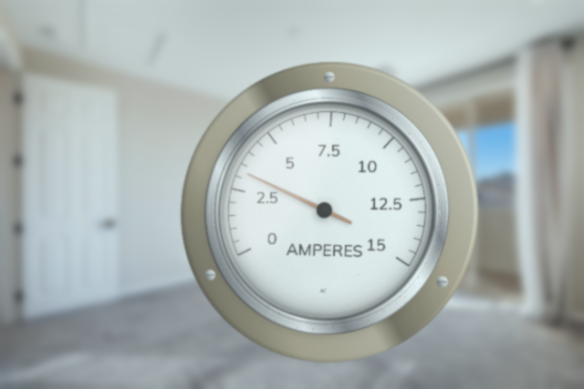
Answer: 3.25 A
